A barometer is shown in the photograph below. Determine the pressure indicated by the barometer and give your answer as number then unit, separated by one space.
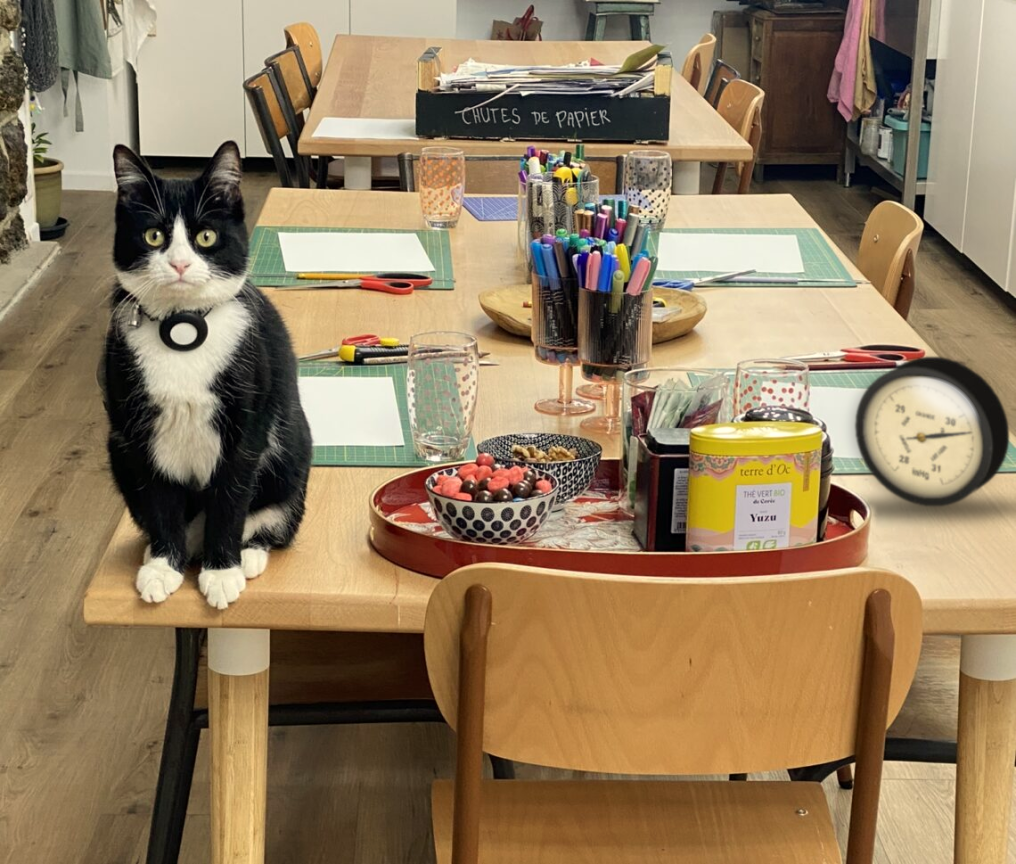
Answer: 30.2 inHg
